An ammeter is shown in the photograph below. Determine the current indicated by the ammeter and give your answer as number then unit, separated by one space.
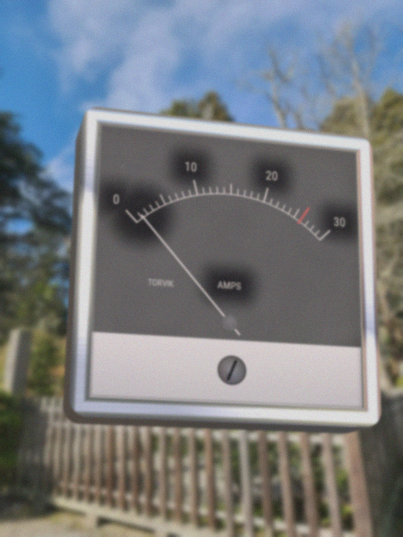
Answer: 1 A
